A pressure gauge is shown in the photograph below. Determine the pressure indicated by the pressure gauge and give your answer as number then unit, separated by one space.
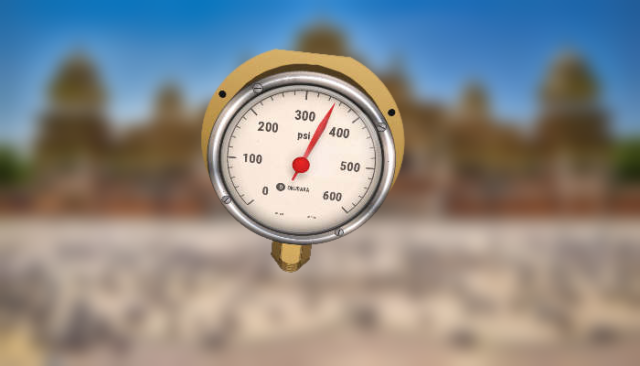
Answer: 350 psi
